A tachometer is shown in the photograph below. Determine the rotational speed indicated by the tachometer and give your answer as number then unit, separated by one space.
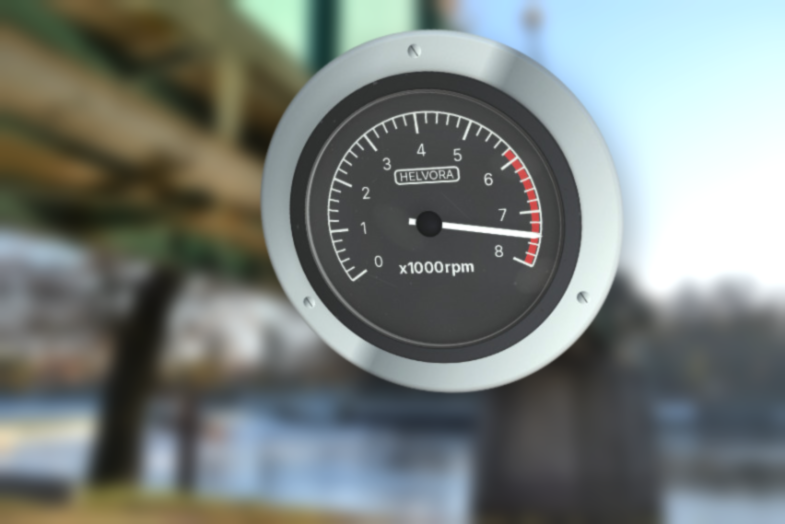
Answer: 7400 rpm
